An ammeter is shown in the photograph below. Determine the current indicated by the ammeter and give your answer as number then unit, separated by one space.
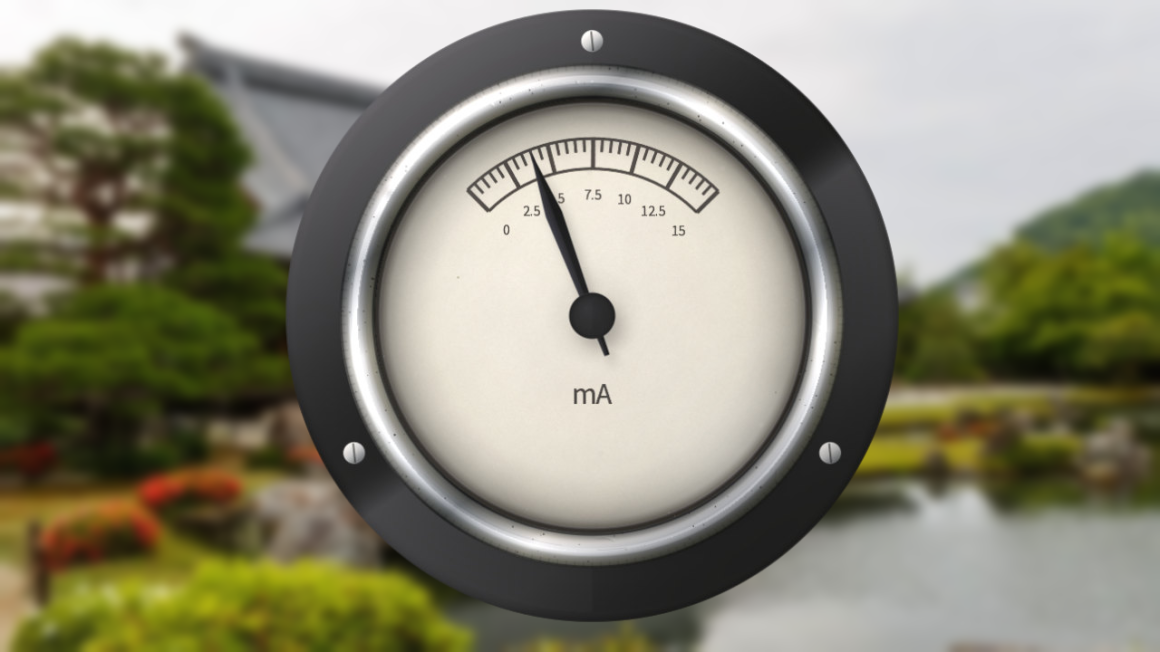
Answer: 4 mA
